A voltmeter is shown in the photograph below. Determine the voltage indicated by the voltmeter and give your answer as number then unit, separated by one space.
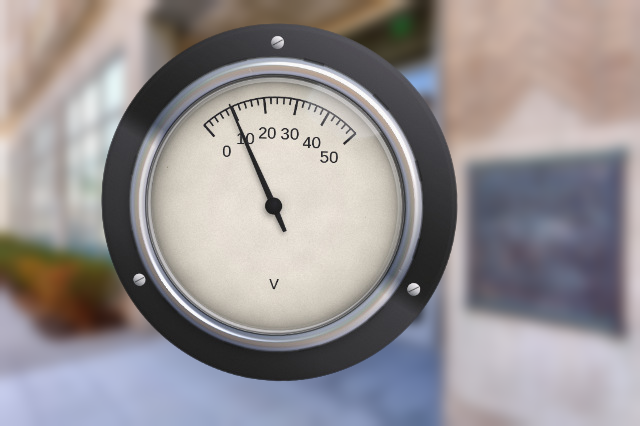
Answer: 10 V
